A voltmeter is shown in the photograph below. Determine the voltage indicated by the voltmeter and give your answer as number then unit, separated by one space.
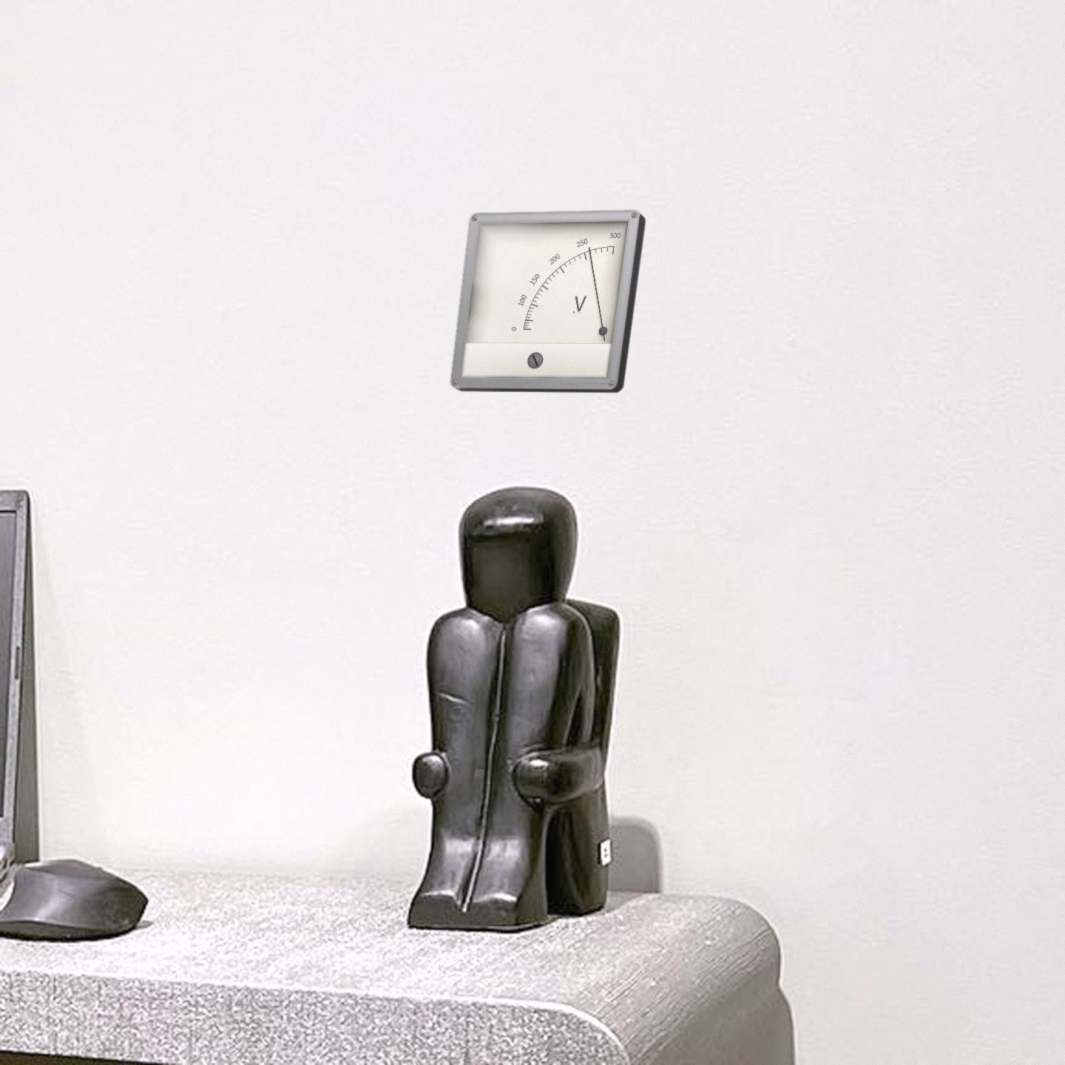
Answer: 260 V
